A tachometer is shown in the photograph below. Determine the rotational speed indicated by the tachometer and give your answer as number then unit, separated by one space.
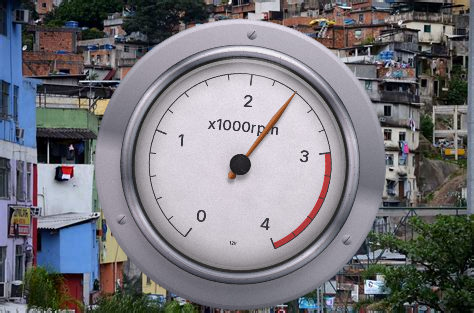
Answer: 2400 rpm
